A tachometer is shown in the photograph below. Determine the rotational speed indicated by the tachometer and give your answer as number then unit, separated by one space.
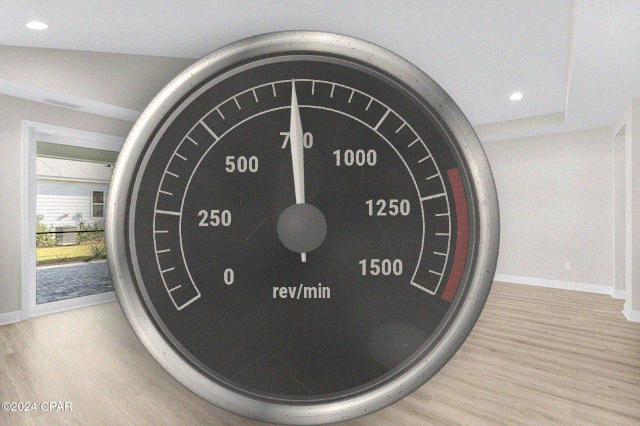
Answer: 750 rpm
